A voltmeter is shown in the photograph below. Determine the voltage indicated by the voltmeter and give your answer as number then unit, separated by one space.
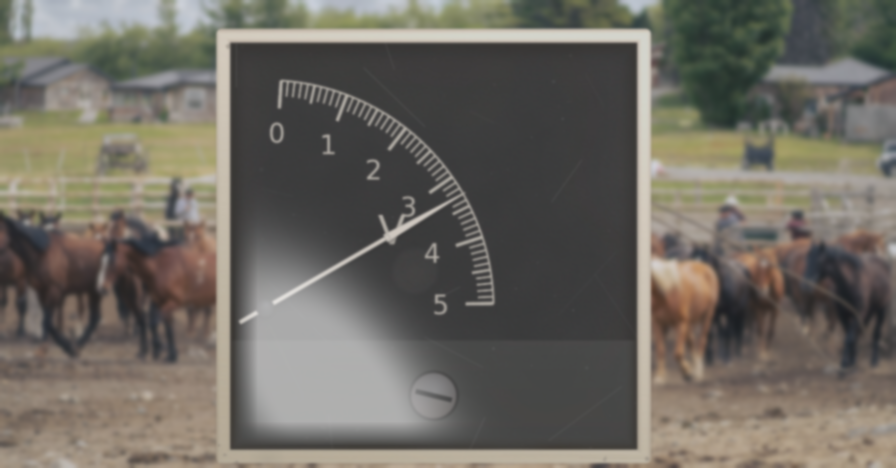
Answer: 3.3 V
